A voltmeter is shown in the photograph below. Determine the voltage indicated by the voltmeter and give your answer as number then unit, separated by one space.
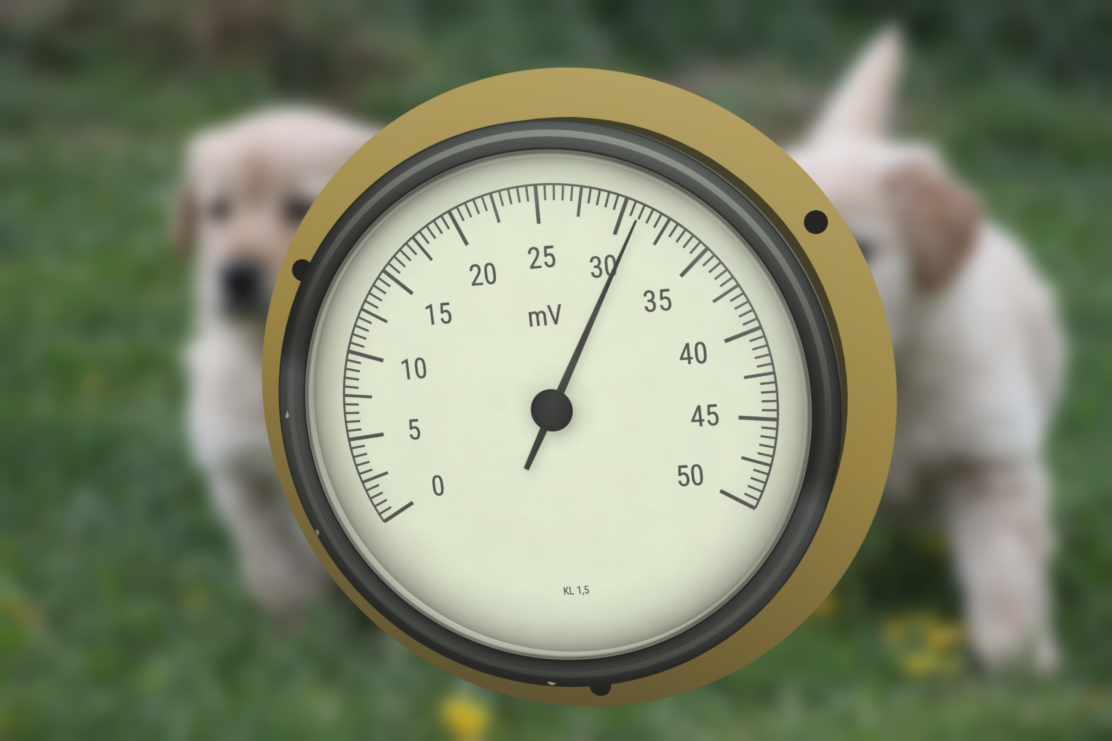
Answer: 31 mV
